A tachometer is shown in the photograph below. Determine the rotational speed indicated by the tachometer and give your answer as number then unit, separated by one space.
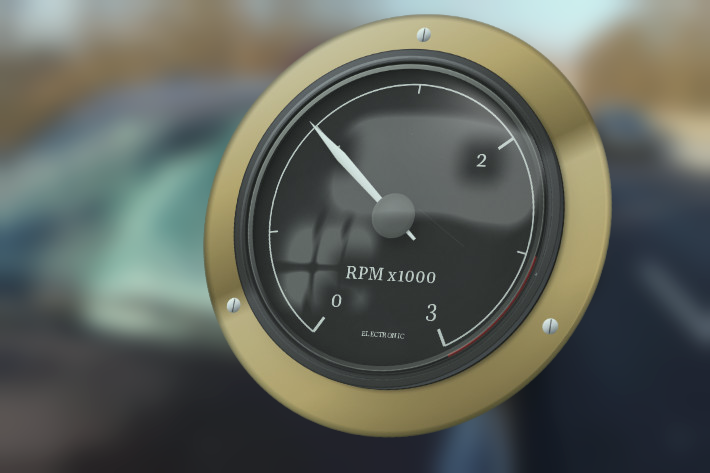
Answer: 1000 rpm
